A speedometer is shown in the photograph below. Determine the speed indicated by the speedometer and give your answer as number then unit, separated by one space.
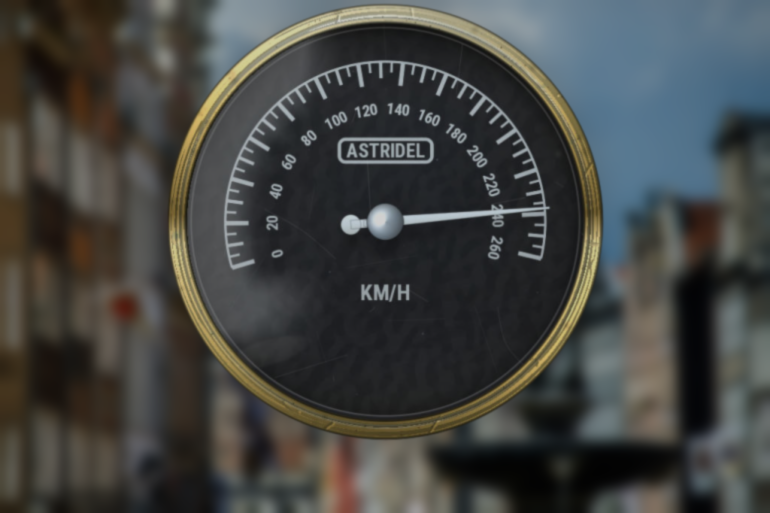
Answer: 237.5 km/h
